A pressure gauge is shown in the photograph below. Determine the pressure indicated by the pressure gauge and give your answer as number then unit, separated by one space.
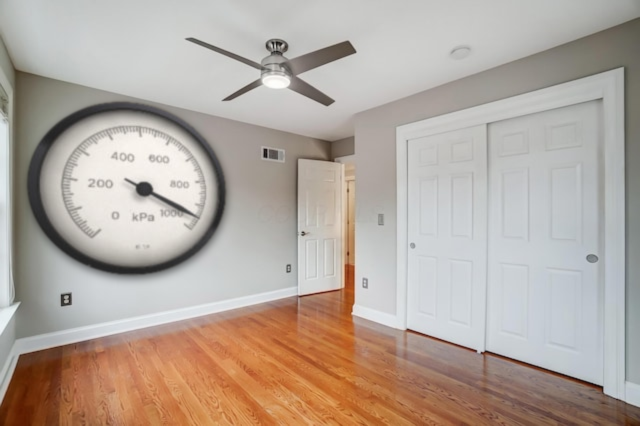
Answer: 950 kPa
